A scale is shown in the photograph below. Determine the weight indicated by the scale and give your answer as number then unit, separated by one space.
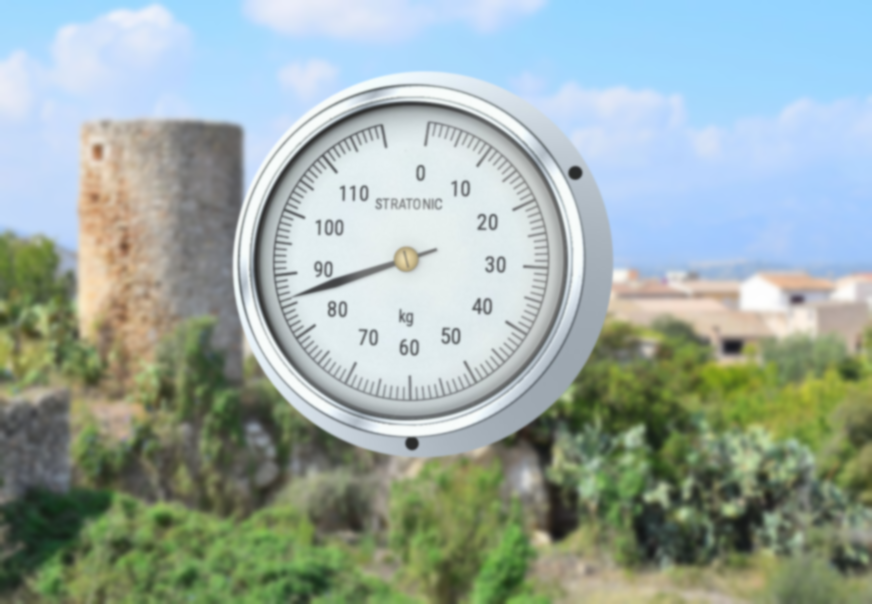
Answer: 86 kg
